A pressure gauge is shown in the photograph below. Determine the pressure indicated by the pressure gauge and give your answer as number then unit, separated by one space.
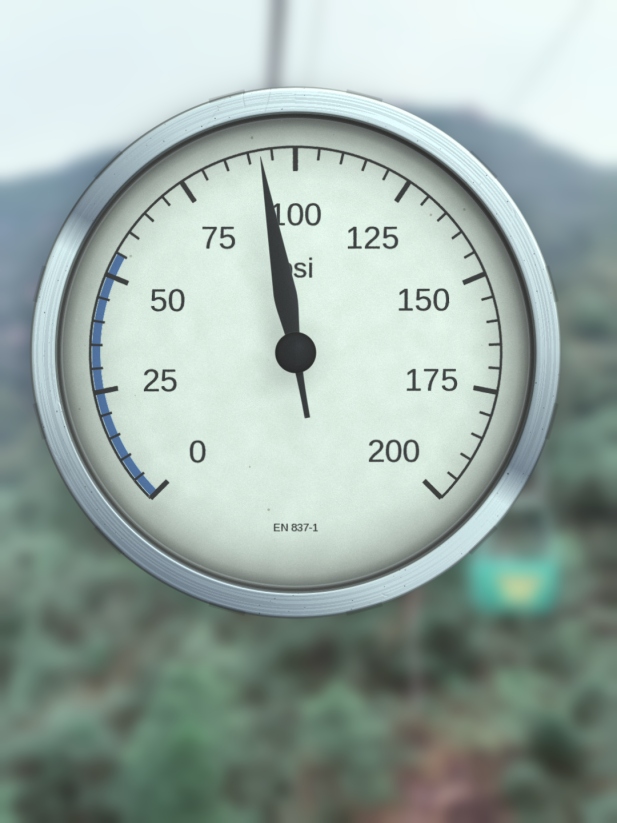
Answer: 92.5 psi
